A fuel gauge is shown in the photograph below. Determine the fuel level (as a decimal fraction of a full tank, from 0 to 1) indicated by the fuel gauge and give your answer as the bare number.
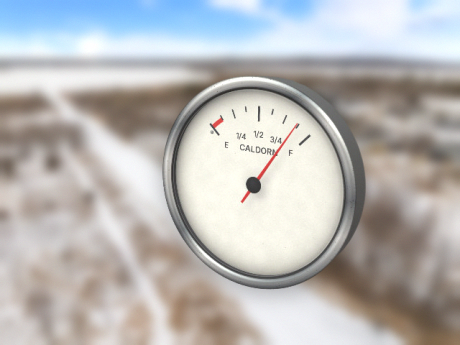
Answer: 0.875
